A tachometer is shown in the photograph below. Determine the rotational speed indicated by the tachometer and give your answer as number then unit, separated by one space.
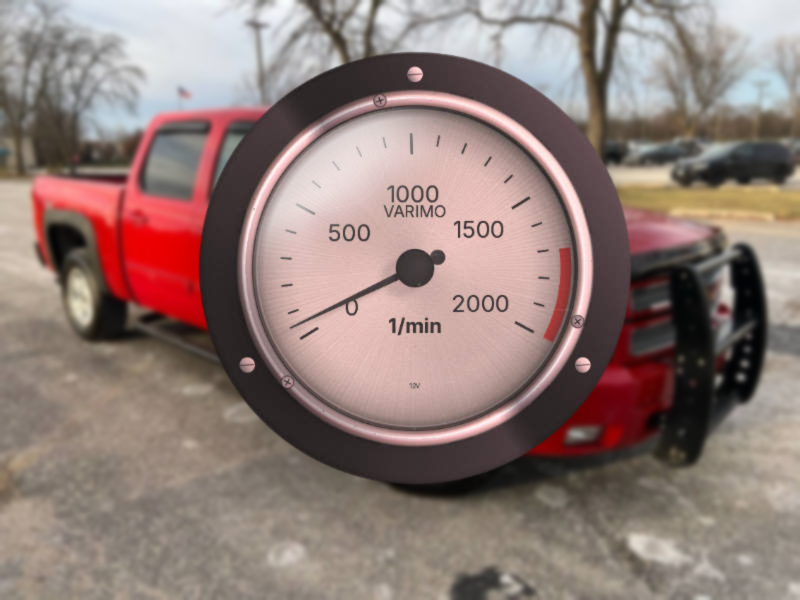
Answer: 50 rpm
